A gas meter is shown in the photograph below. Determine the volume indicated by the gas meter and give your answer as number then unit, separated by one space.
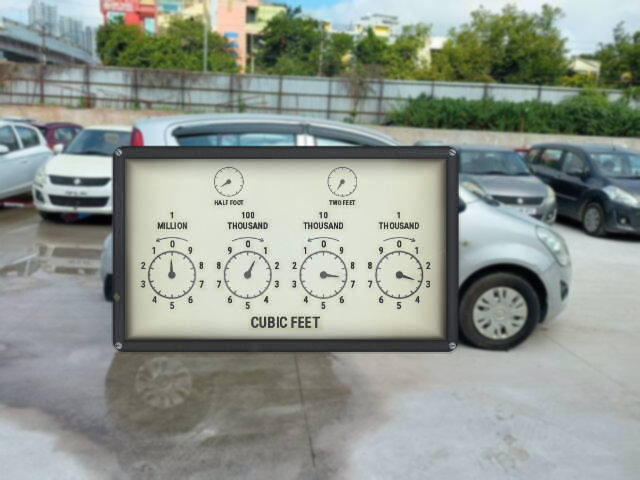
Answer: 7300 ft³
